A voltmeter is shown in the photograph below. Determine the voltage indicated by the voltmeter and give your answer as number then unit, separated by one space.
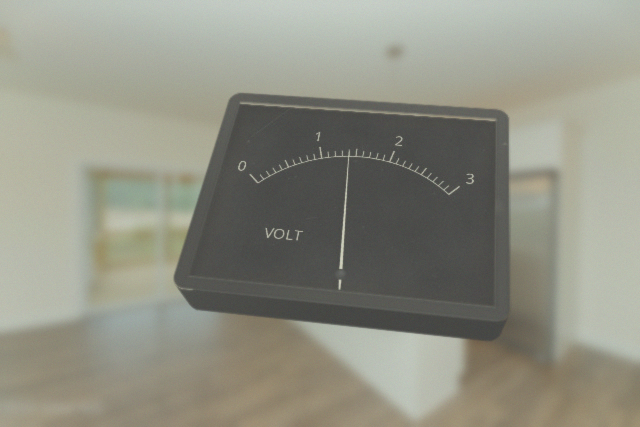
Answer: 1.4 V
